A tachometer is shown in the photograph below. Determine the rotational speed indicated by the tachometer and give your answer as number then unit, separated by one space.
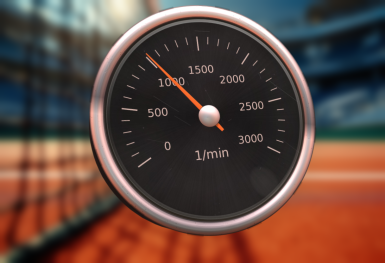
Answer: 1000 rpm
